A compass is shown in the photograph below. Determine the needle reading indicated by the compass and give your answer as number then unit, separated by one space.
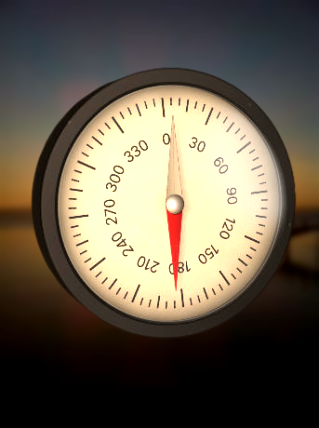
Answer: 185 °
